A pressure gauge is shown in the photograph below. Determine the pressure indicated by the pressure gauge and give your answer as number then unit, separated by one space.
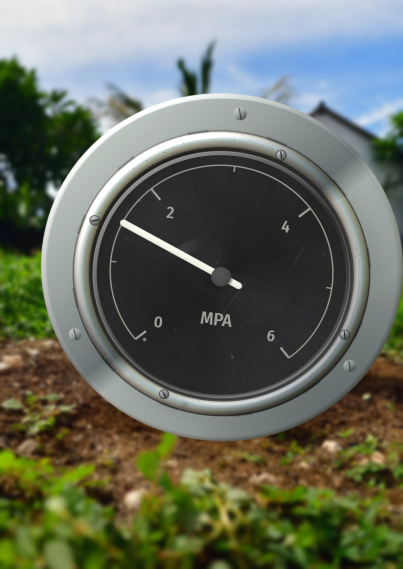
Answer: 1.5 MPa
